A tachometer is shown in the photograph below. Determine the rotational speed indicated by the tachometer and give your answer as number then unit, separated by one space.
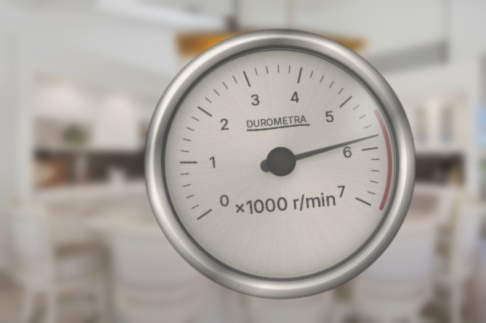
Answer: 5800 rpm
